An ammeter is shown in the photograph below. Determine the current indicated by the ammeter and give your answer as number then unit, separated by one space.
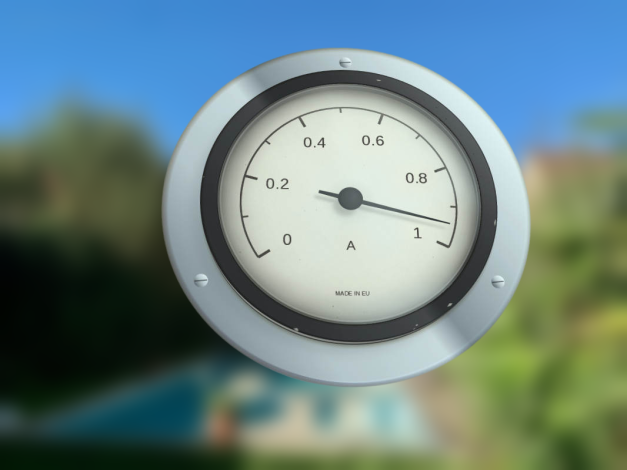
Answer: 0.95 A
